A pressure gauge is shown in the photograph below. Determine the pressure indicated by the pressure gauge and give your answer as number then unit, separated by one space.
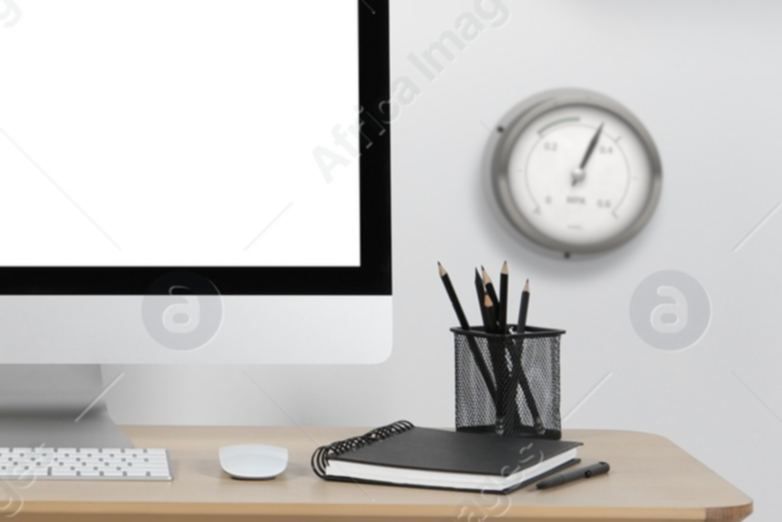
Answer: 0.35 MPa
